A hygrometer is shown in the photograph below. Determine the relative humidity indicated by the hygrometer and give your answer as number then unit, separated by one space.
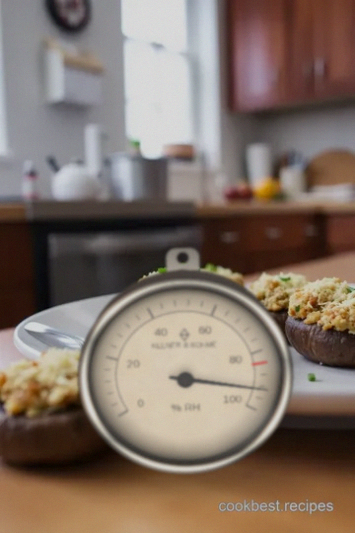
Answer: 92 %
